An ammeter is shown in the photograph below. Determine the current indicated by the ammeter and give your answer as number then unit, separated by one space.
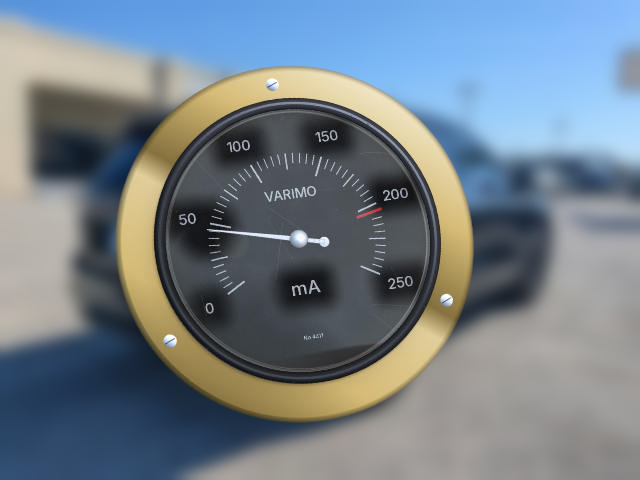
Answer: 45 mA
